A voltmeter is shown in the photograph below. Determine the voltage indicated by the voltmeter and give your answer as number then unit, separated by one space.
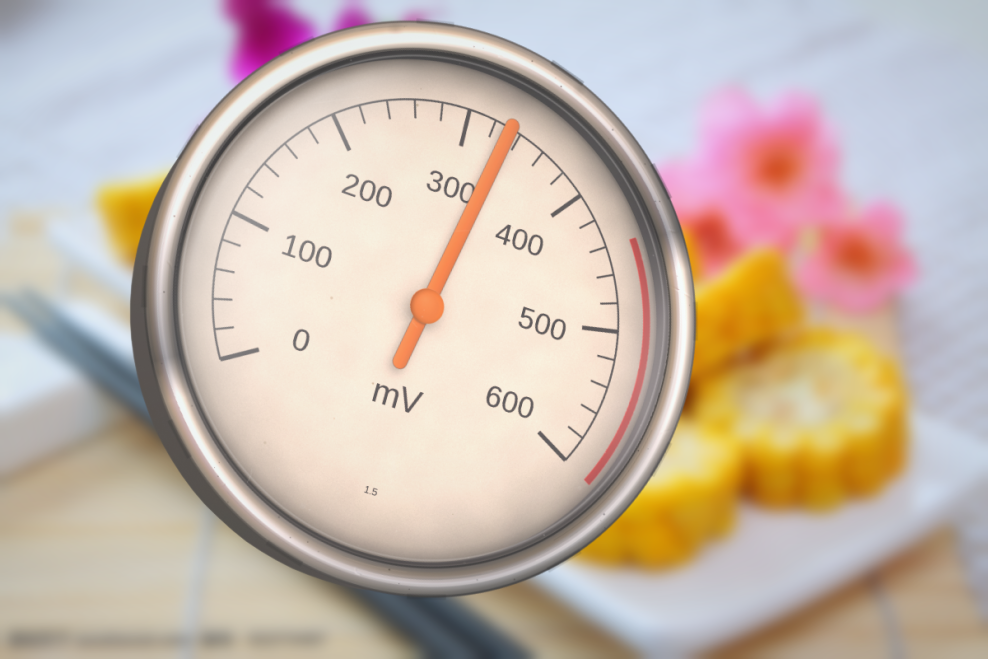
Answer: 330 mV
